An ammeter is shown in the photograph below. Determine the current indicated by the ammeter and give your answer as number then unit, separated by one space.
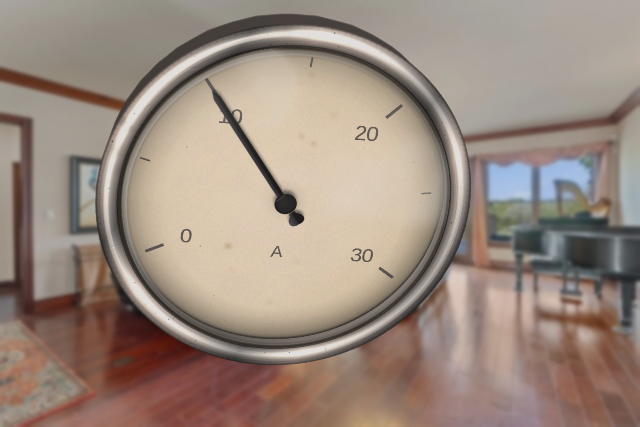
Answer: 10 A
